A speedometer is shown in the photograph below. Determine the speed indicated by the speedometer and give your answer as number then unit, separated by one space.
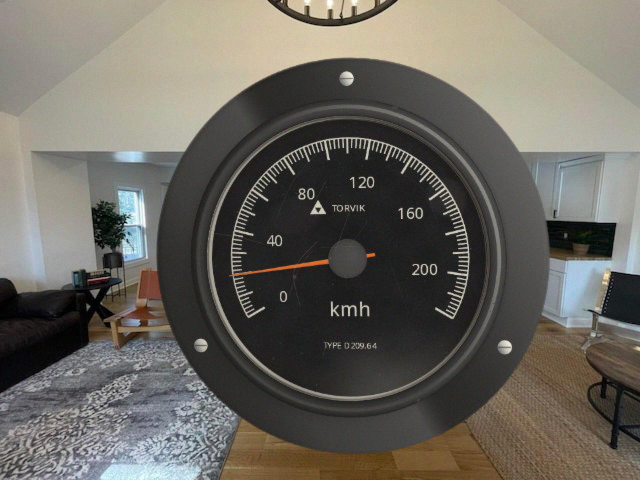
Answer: 20 km/h
